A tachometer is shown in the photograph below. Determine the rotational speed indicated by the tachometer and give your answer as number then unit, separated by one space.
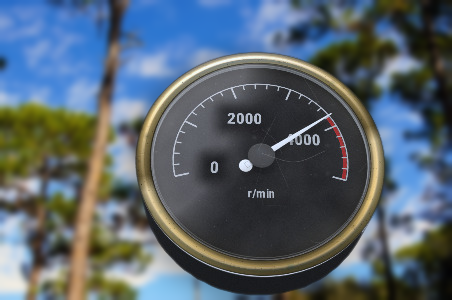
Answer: 3800 rpm
